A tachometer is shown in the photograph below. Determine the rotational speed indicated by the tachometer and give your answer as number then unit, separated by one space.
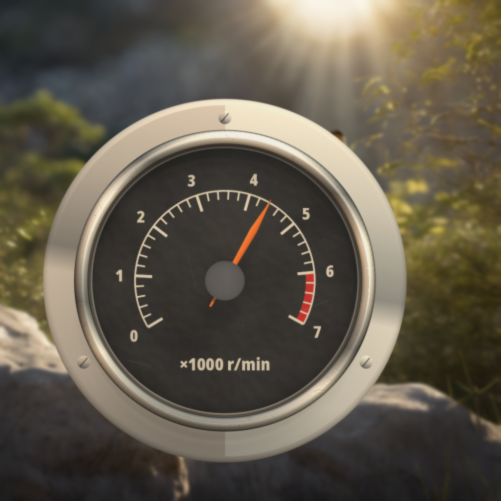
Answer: 4400 rpm
